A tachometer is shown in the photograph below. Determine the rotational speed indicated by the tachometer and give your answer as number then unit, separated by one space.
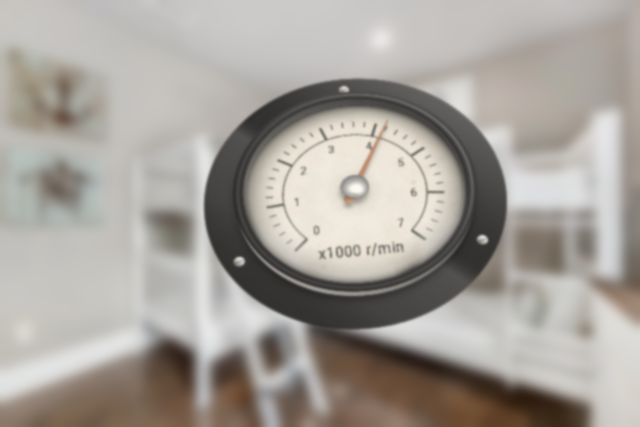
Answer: 4200 rpm
